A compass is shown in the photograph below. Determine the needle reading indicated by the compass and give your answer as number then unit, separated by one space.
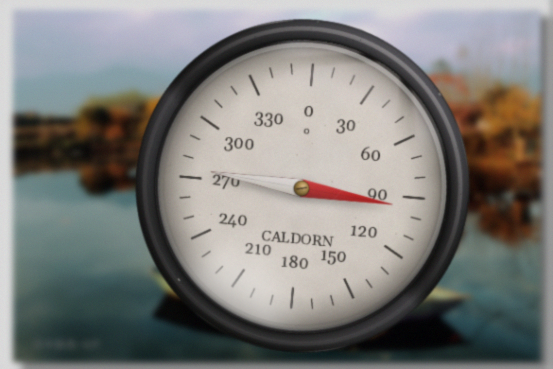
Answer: 95 °
